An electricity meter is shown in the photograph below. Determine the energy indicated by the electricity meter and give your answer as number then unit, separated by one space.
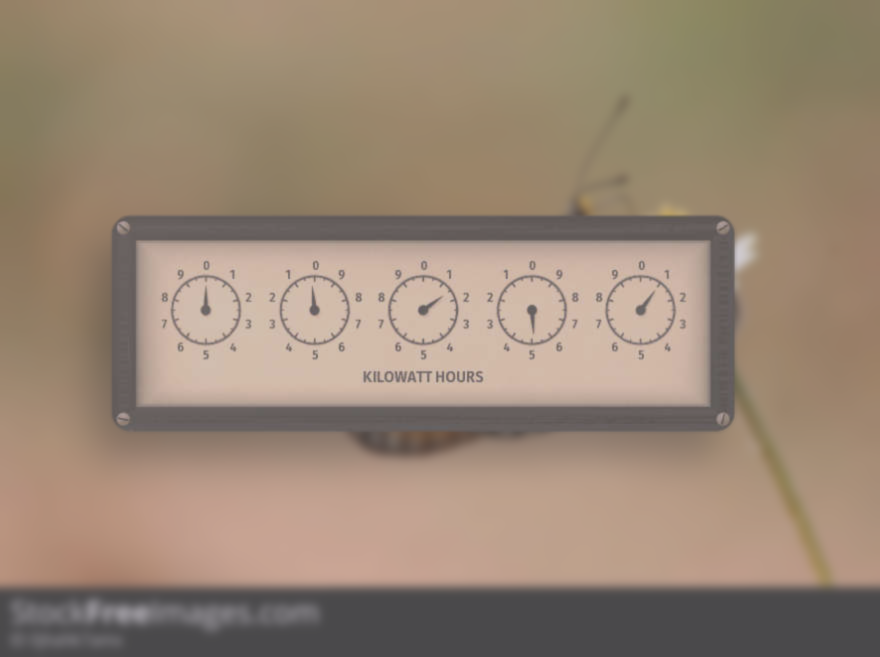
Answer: 151 kWh
